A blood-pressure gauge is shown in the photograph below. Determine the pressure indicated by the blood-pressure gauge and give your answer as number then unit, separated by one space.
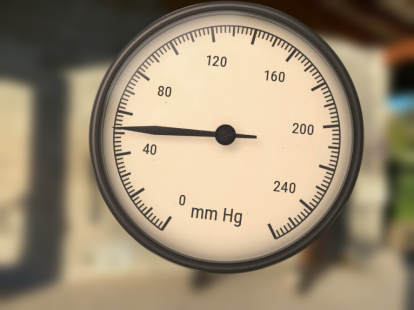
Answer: 52 mmHg
